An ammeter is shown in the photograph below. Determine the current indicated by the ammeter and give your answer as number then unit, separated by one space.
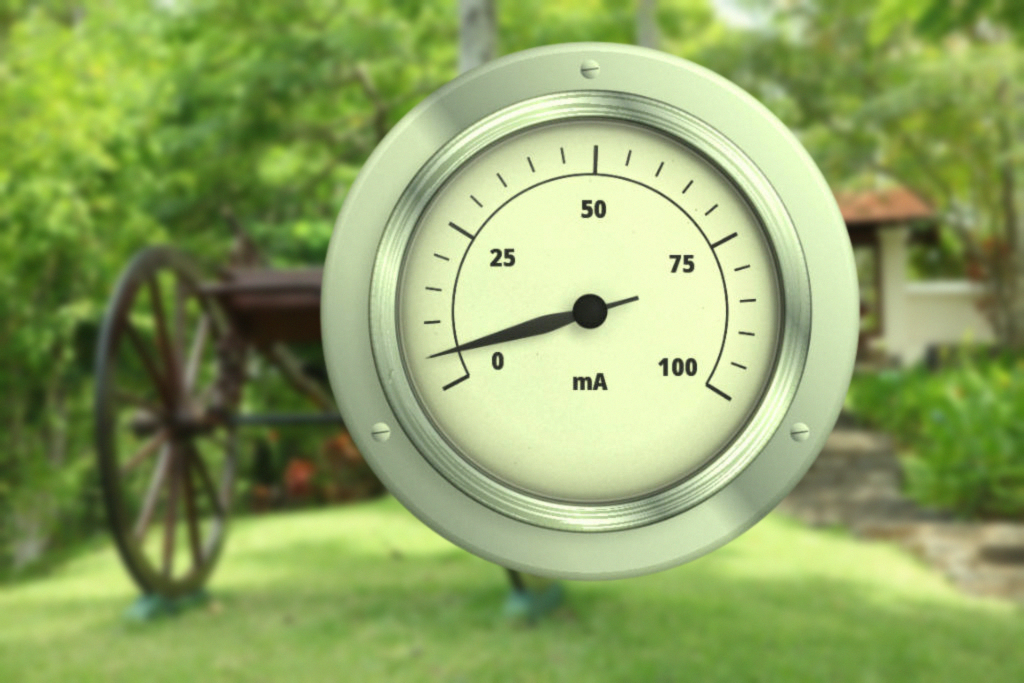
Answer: 5 mA
